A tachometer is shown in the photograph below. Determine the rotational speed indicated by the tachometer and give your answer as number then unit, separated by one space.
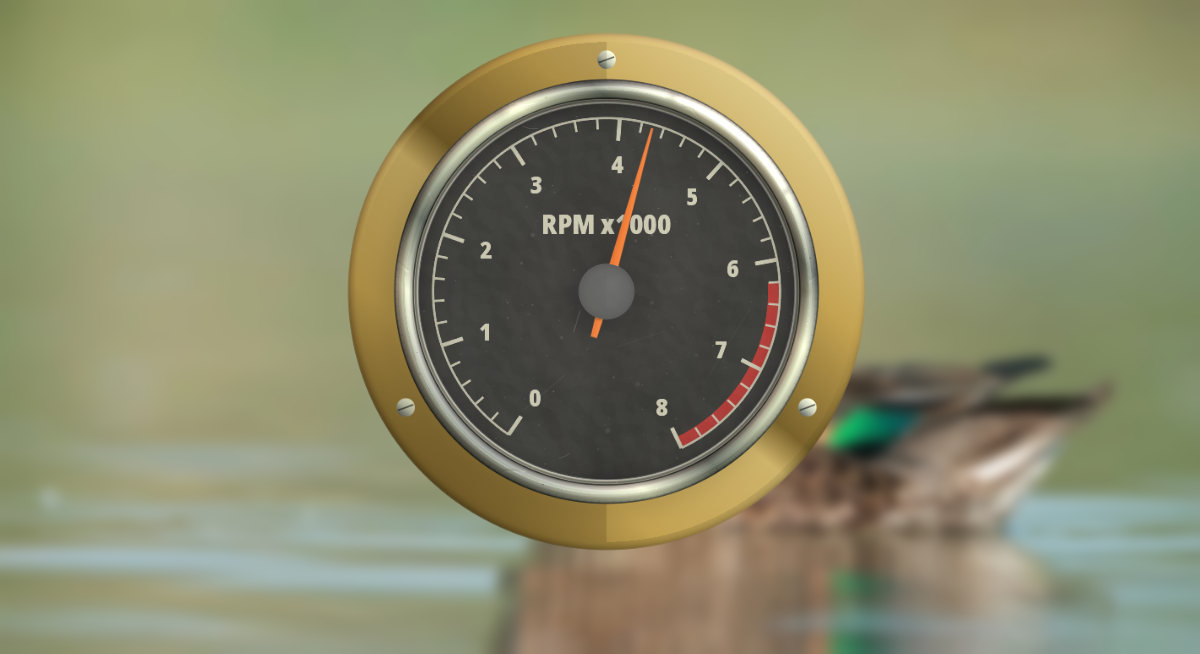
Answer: 4300 rpm
